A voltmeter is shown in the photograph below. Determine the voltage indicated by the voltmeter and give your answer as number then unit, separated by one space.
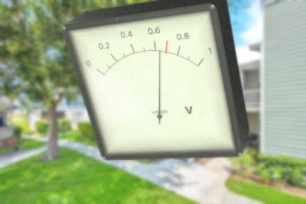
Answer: 0.65 V
